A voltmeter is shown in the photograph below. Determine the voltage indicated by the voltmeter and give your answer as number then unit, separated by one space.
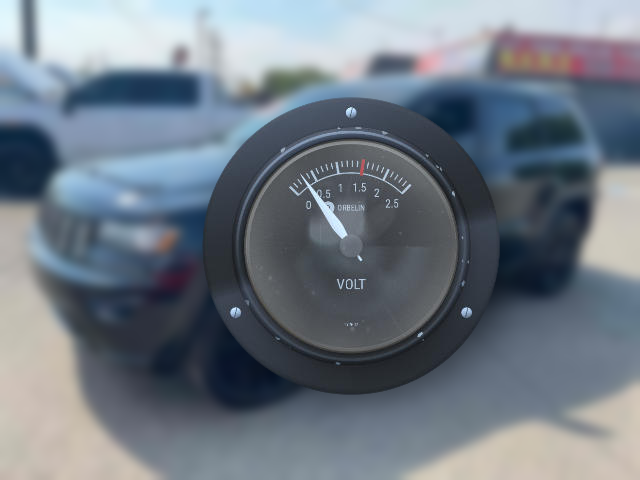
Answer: 0.3 V
